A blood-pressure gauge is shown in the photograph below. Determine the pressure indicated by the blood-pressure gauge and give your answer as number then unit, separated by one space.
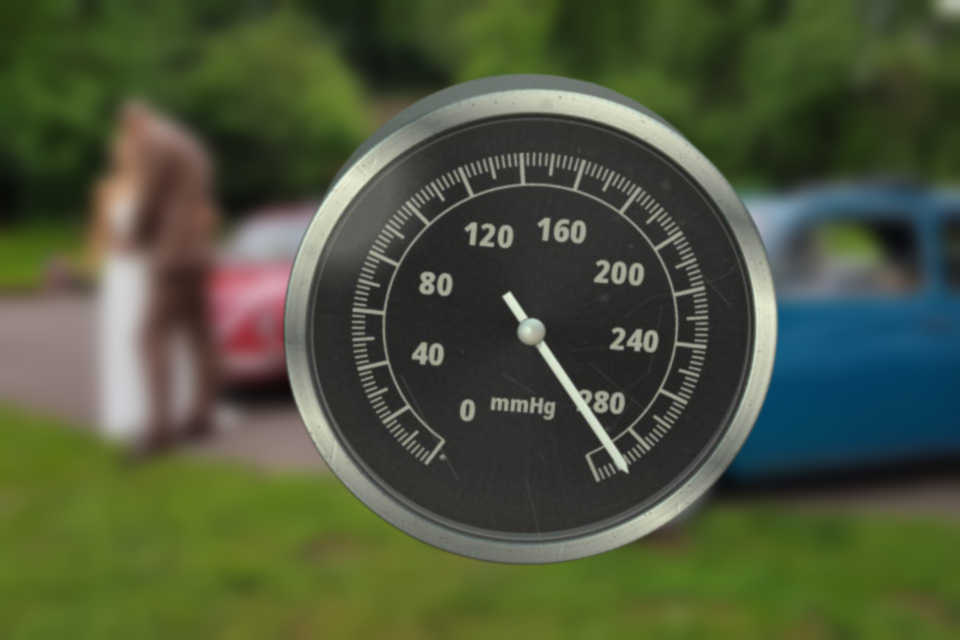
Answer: 290 mmHg
